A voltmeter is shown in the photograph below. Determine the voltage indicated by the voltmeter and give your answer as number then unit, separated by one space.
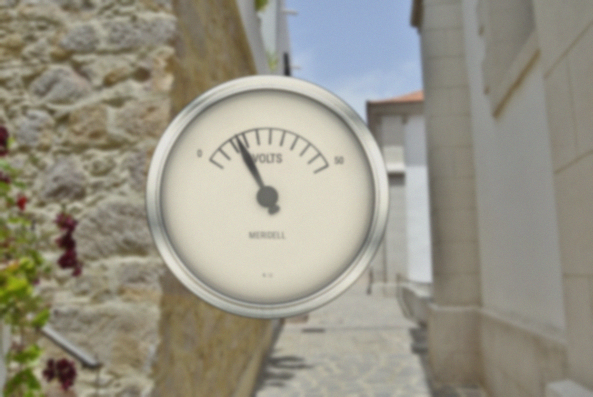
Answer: 12.5 V
